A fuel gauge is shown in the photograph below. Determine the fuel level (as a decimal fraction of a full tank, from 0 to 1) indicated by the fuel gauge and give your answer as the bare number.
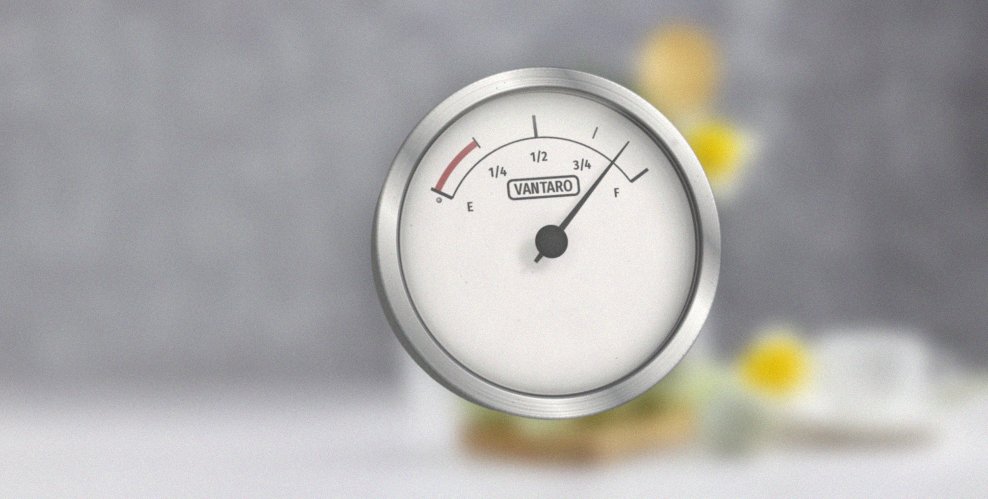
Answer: 0.875
